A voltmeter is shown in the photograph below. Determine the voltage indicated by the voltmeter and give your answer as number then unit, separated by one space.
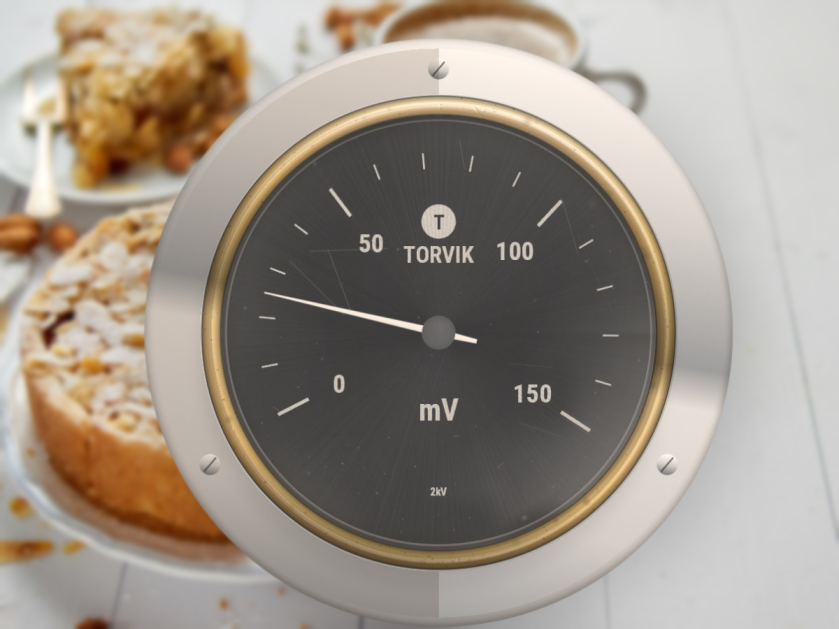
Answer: 25 mV
